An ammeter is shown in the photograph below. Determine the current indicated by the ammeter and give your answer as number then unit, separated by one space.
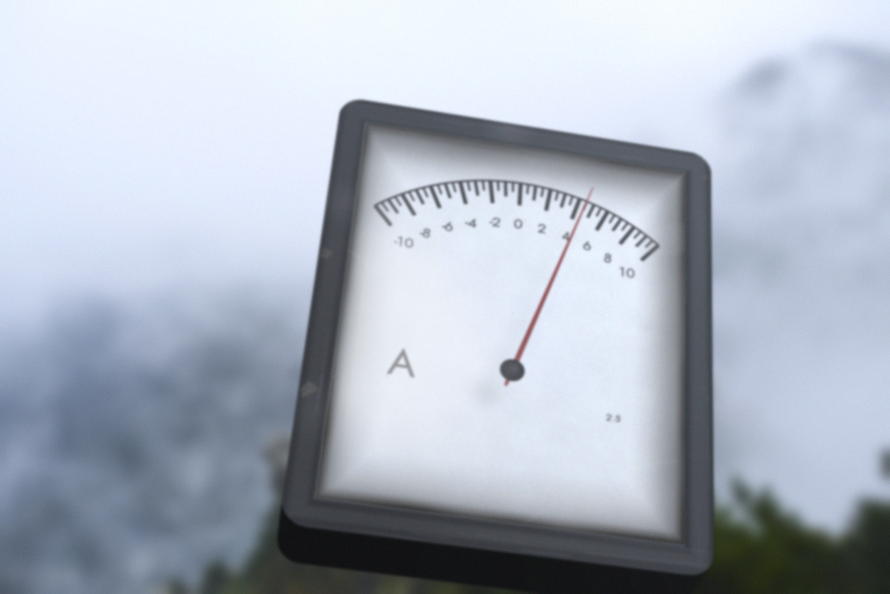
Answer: 4.5 A
